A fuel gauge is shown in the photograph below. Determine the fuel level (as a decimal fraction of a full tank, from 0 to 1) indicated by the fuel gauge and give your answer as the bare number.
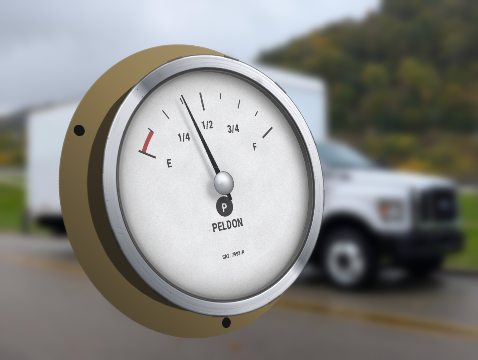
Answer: 0.375
